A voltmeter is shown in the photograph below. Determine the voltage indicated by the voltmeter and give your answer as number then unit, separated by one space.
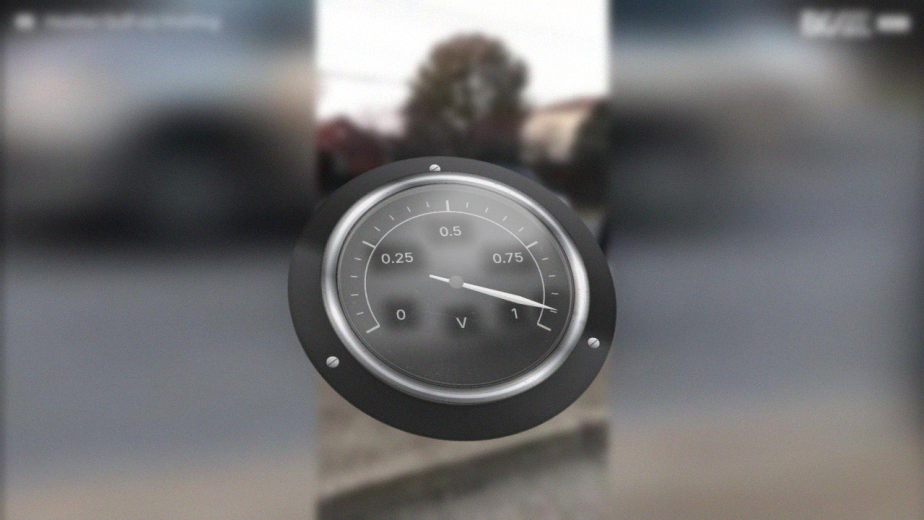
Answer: 0.95 V
